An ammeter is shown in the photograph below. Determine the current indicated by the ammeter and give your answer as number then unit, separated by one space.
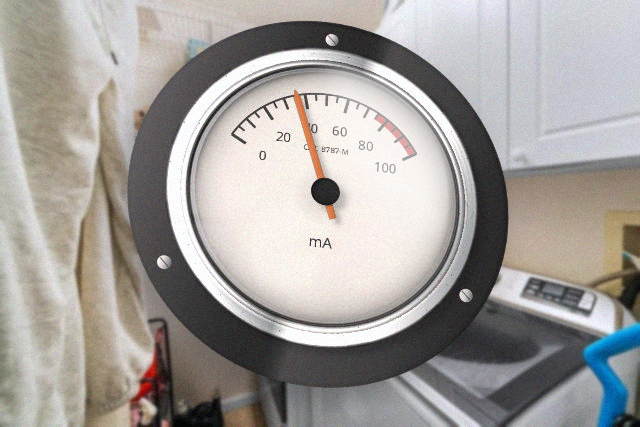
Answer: 35 mA
